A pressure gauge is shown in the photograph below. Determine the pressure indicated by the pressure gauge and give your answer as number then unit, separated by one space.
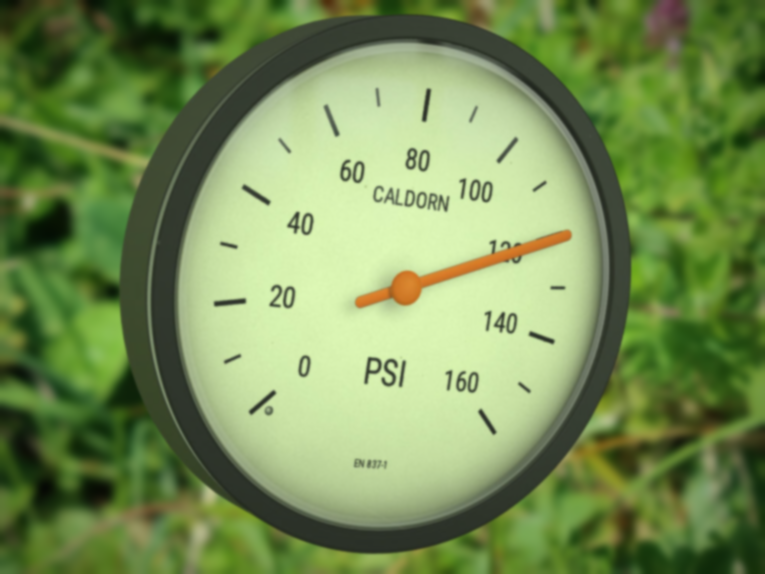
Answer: 120 psi
